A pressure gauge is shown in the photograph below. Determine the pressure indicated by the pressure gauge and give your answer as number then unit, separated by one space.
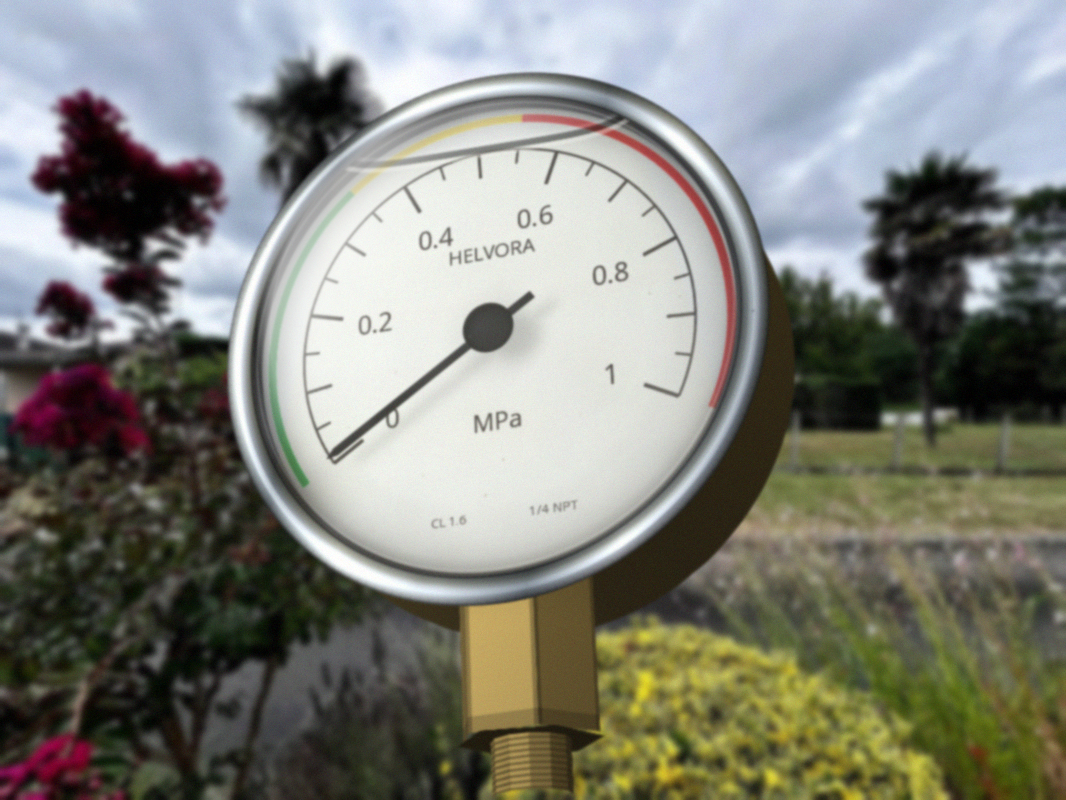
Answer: 0 MPa
